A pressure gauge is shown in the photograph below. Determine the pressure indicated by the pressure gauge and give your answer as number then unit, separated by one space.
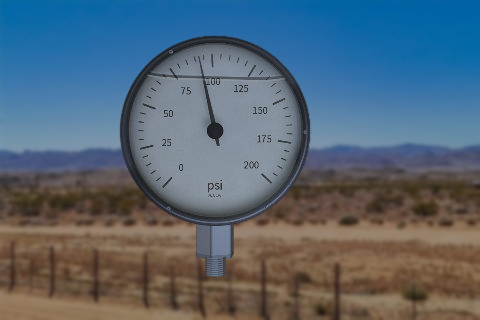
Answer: 92.5 psi
